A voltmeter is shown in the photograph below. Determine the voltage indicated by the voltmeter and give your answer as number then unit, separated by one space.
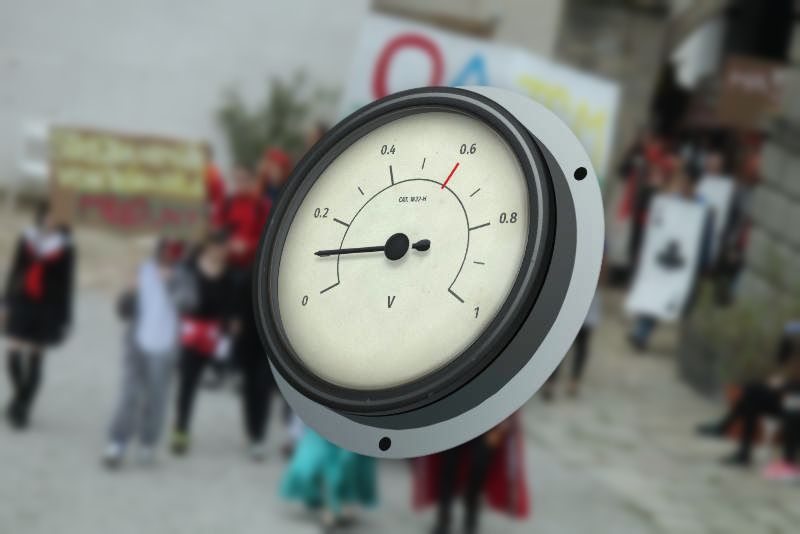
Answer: 0.1 V
